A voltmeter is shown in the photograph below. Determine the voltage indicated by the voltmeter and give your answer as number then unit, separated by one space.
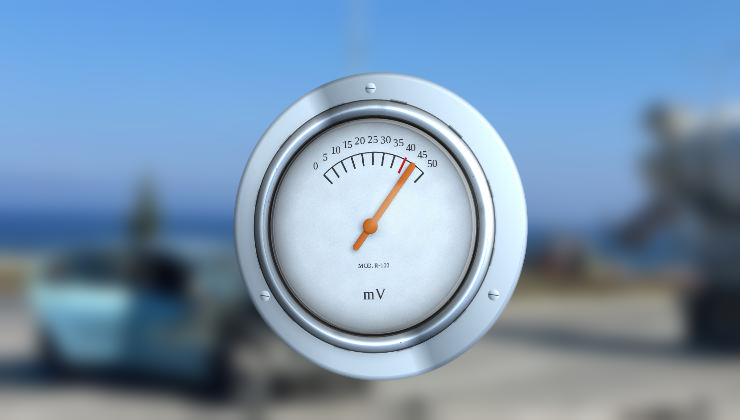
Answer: 45 mV
